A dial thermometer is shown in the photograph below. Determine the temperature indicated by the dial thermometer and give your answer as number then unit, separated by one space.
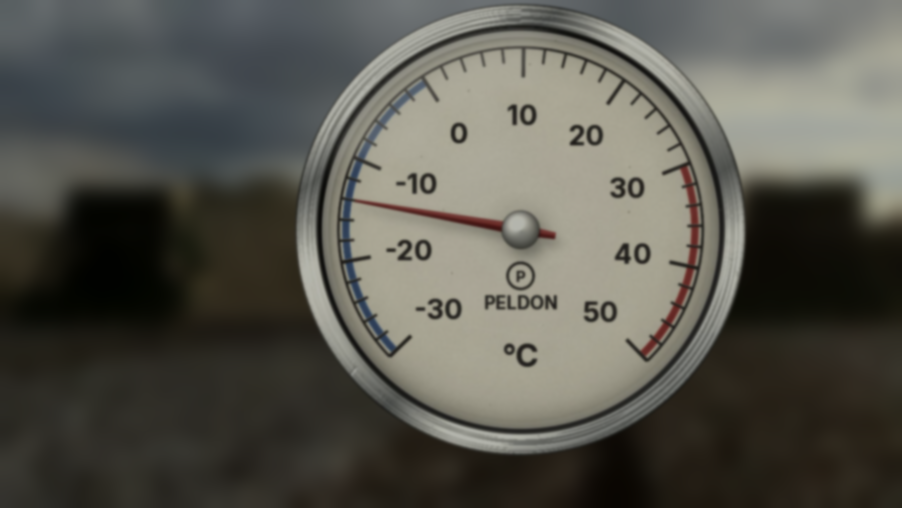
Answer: -14 °C
